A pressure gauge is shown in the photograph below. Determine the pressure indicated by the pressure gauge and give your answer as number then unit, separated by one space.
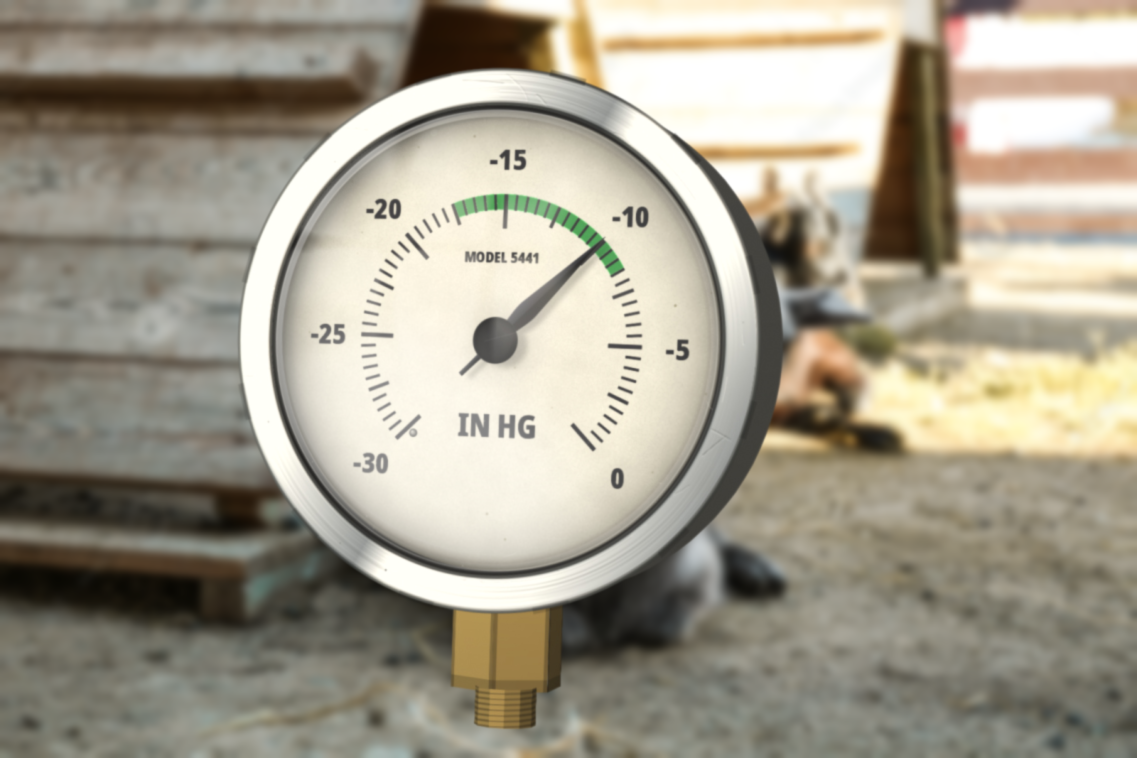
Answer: -10 inHg
